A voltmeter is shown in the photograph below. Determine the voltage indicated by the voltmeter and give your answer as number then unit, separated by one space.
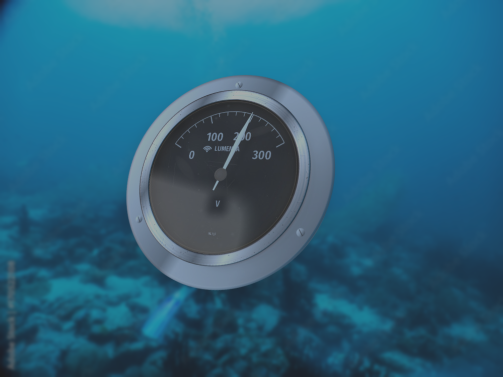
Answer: 200 V
